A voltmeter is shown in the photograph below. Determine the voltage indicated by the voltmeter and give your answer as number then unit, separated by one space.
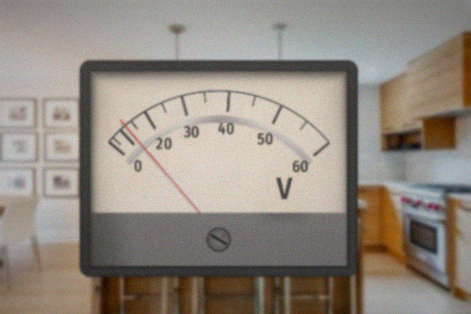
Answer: 12.5 V
